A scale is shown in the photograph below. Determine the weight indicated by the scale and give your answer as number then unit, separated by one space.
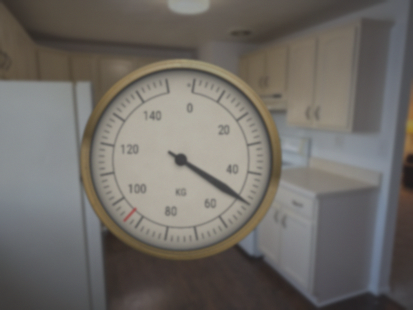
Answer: 50 kg
